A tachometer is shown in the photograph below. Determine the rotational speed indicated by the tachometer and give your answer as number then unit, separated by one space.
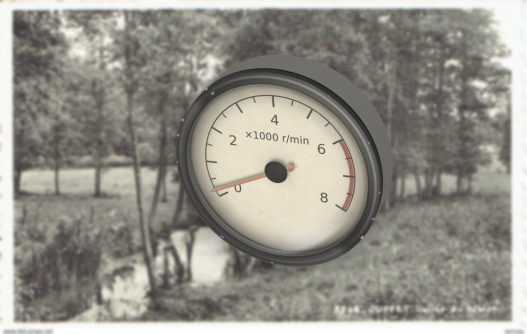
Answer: 250 rpm
